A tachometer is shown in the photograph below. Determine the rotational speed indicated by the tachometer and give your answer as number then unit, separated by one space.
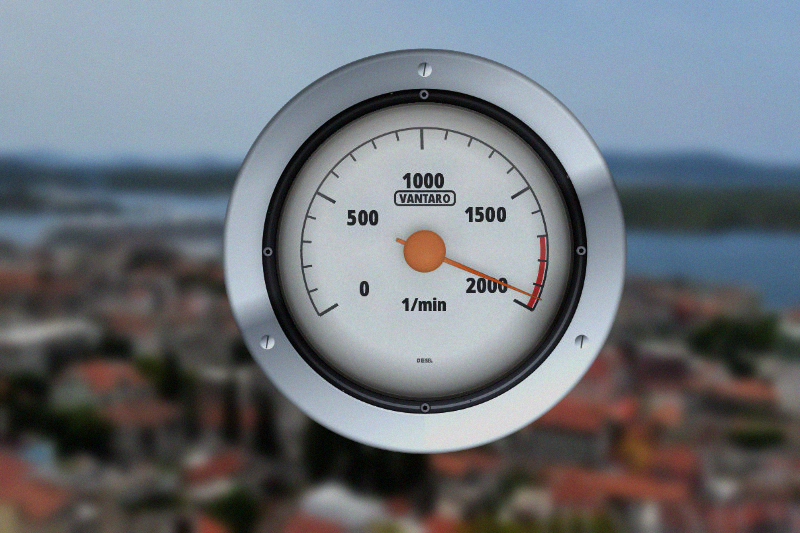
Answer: 1950 rpm
